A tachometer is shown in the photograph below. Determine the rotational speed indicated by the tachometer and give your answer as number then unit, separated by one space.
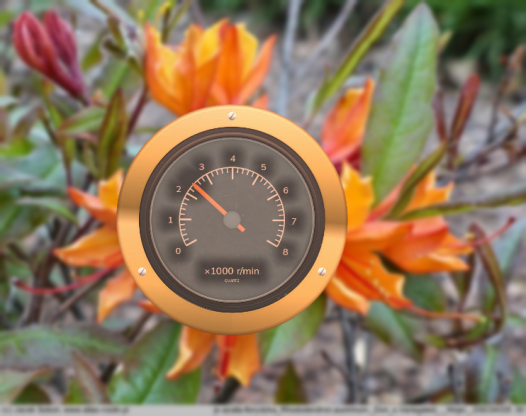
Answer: 2400 rpm
